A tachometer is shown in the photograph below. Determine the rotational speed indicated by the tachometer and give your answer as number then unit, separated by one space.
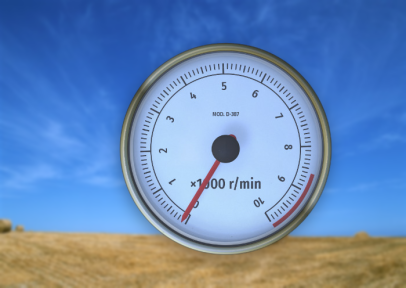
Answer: 100 rpm
